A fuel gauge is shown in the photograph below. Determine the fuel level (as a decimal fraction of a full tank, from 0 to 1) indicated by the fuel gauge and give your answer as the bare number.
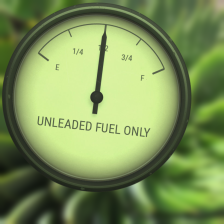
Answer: 0.5
